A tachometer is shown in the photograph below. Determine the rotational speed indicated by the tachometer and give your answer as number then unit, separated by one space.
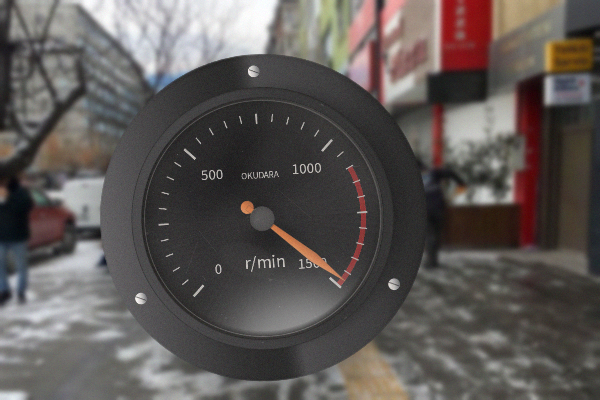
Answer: 1475 rpm
